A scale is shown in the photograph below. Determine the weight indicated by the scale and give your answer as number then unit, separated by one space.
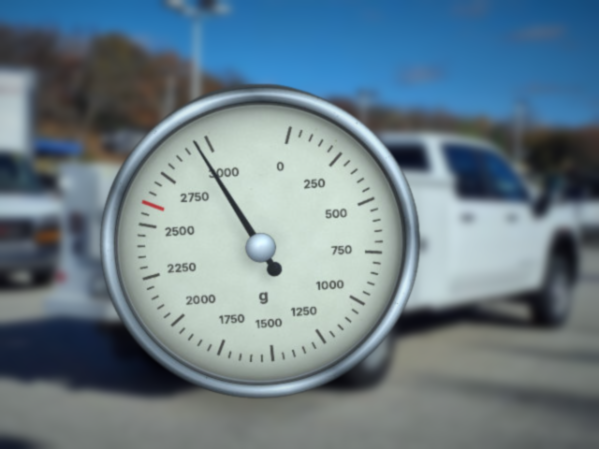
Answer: 2950 g
